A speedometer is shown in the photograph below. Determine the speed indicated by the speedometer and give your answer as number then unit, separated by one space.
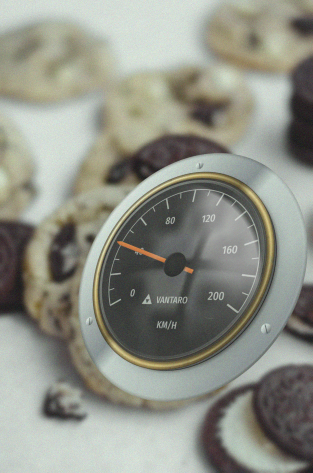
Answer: 40 km/h
